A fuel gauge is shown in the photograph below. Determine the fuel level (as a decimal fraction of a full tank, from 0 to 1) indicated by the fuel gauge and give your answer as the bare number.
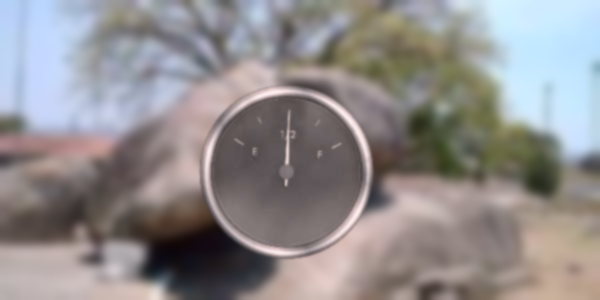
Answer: 0.5
